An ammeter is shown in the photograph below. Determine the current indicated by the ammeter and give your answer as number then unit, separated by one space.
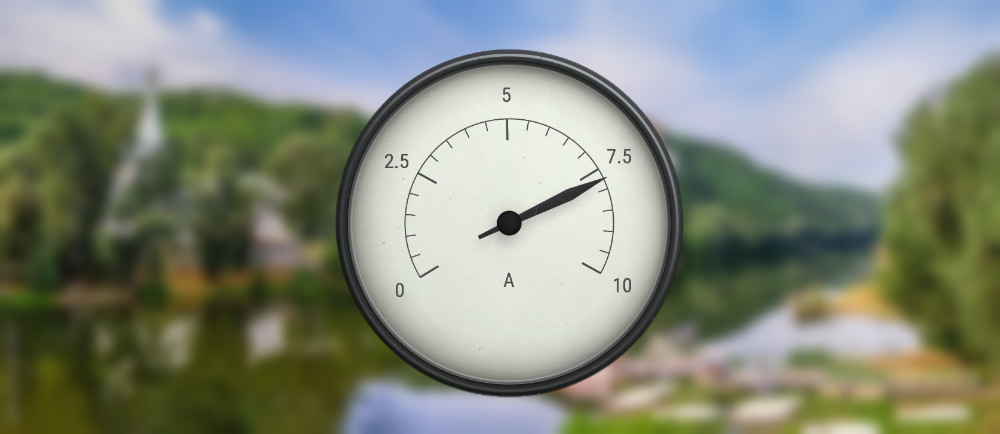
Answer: 7.75 A
